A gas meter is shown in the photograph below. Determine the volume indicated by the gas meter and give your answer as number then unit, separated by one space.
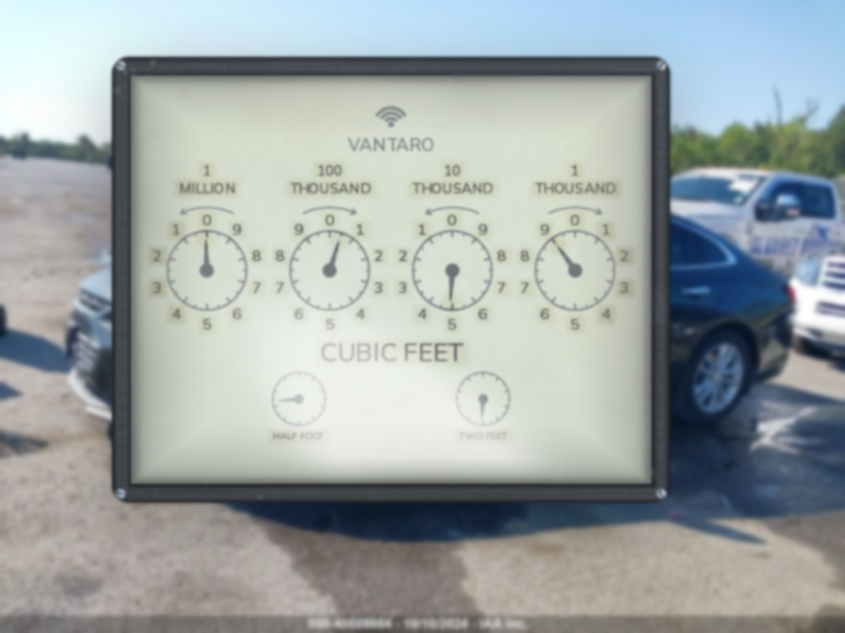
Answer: 4900 ft³
